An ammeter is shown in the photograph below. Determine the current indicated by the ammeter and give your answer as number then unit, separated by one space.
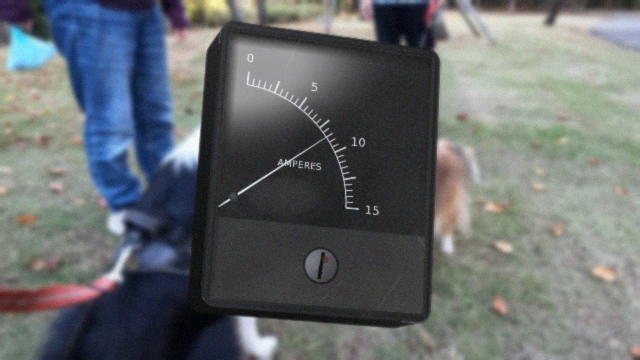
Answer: 8.5 A
